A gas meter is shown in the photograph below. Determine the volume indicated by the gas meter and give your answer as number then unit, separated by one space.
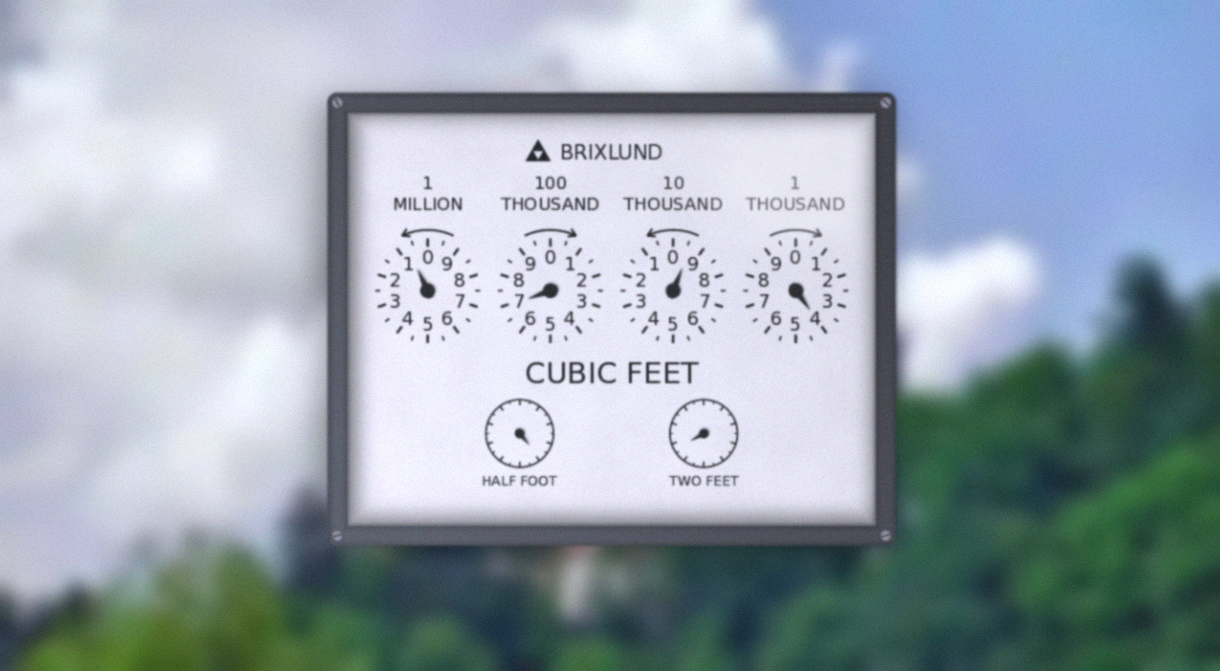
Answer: 69400 ft³
